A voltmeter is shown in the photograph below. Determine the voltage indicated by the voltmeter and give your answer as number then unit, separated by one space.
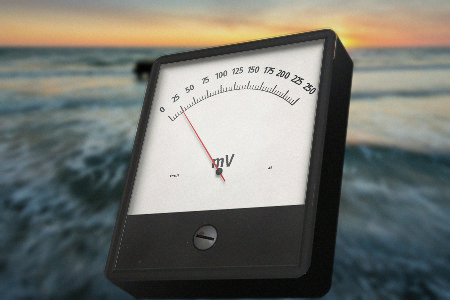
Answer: 25 mV
